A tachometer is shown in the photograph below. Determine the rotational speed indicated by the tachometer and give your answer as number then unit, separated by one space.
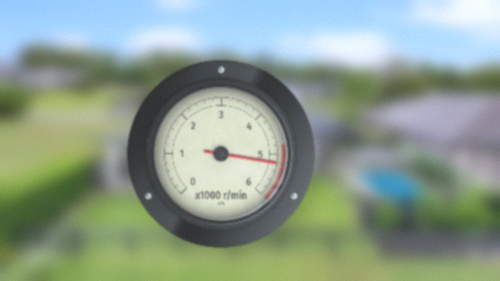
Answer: 5200 rpm
